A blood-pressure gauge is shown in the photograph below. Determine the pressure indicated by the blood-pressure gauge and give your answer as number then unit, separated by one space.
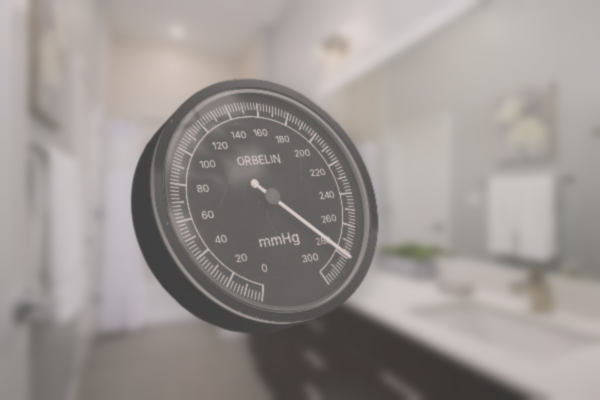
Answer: 280 mmHg
